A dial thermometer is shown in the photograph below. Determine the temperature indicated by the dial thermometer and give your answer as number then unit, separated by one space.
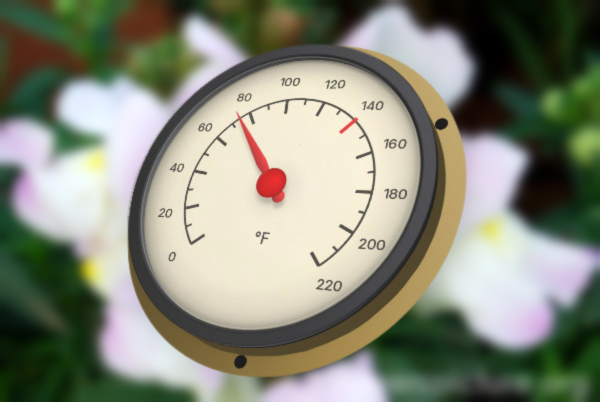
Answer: 75 °F
